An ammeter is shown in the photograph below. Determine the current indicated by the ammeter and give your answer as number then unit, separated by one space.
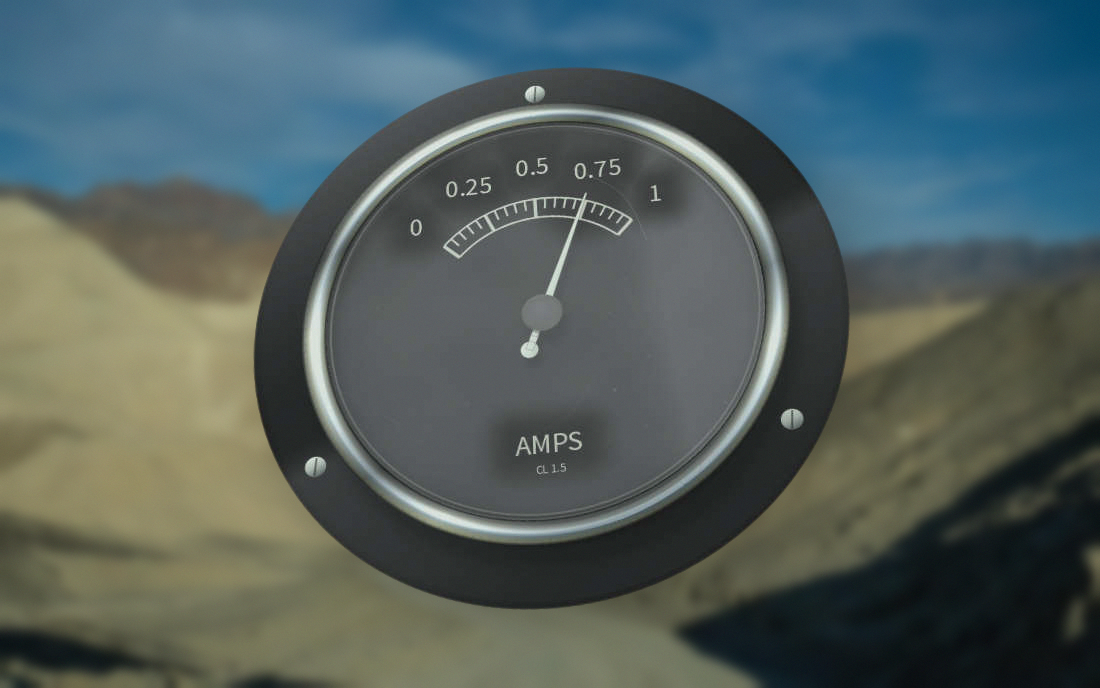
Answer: 0.75 A
